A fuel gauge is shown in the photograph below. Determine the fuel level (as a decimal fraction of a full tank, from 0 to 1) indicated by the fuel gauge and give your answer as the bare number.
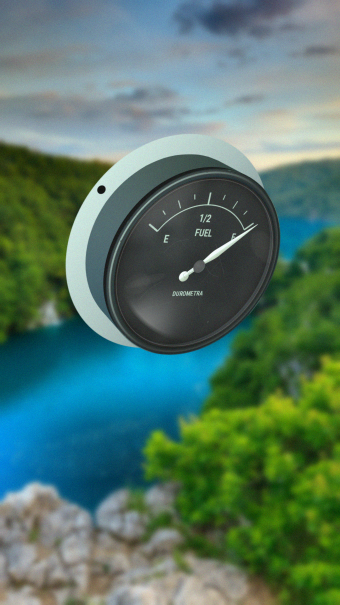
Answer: 1
